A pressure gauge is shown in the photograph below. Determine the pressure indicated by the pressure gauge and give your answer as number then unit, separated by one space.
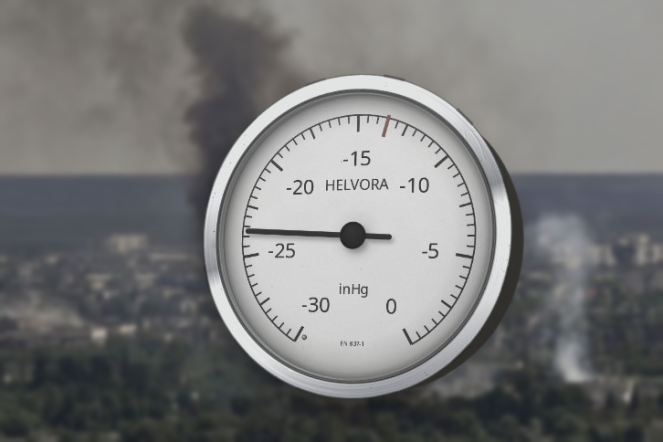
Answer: -23.75 inHg
